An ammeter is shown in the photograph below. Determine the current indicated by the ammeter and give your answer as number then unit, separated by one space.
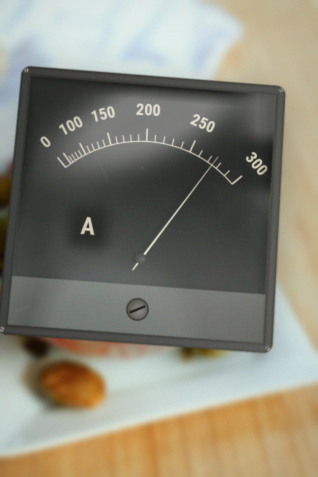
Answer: 275 A
